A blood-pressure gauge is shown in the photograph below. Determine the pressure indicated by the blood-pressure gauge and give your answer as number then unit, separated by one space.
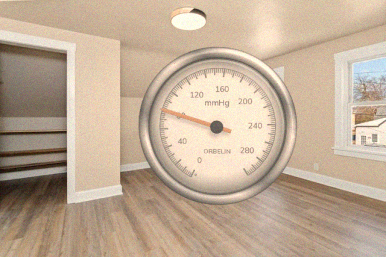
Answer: 80 mmHg
